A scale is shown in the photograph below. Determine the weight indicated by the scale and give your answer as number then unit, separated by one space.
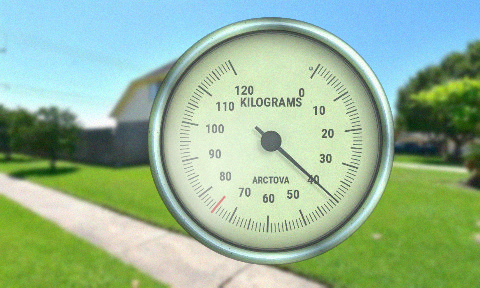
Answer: 40 kg
